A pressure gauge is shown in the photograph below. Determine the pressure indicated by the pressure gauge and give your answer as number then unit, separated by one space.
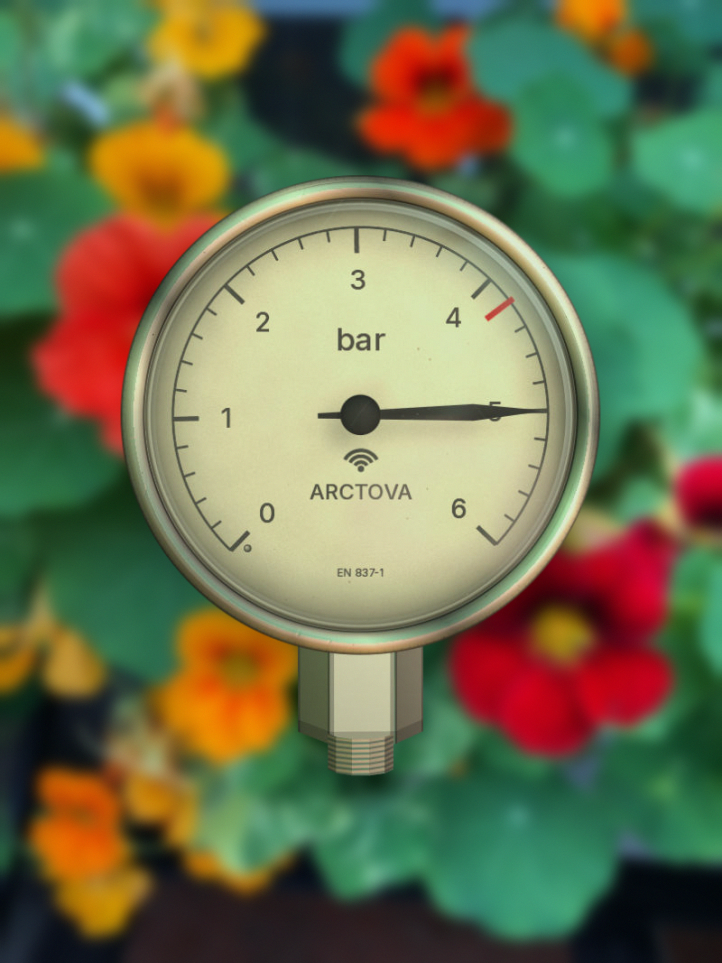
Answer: 5 bar
